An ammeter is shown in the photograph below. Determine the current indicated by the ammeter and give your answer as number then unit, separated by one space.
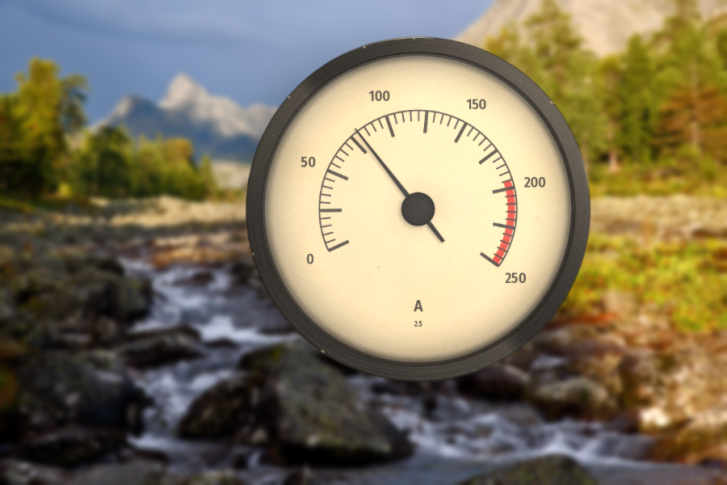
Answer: 80 A
